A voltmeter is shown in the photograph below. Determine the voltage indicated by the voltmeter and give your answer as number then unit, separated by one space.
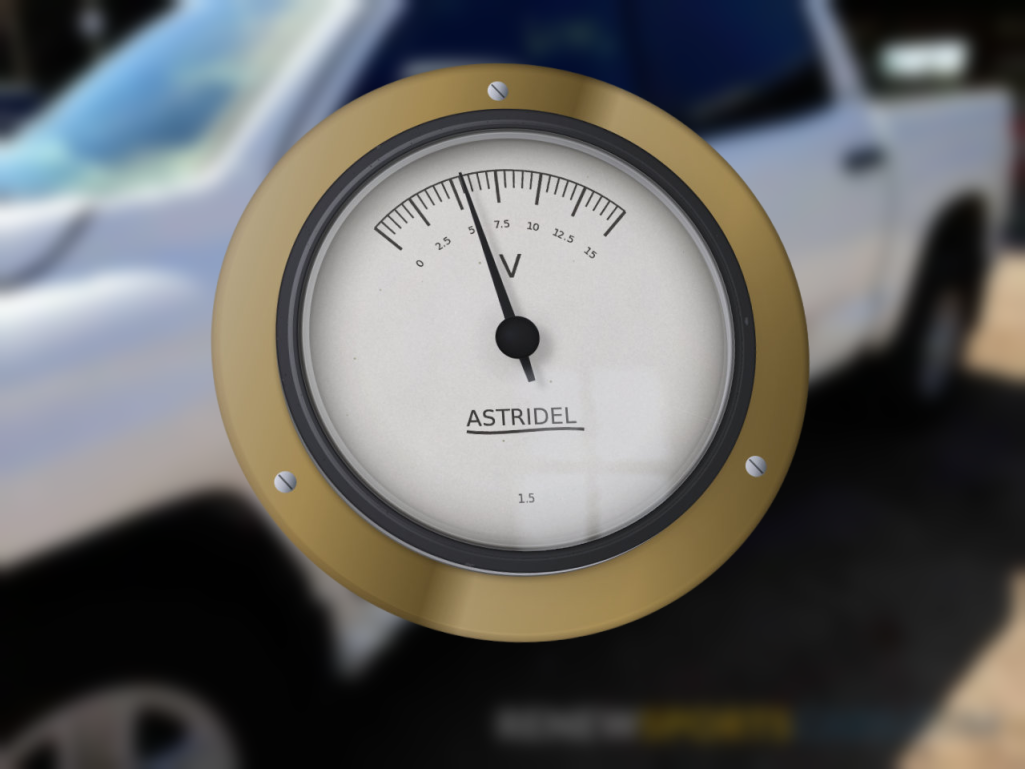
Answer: 5.5 V
